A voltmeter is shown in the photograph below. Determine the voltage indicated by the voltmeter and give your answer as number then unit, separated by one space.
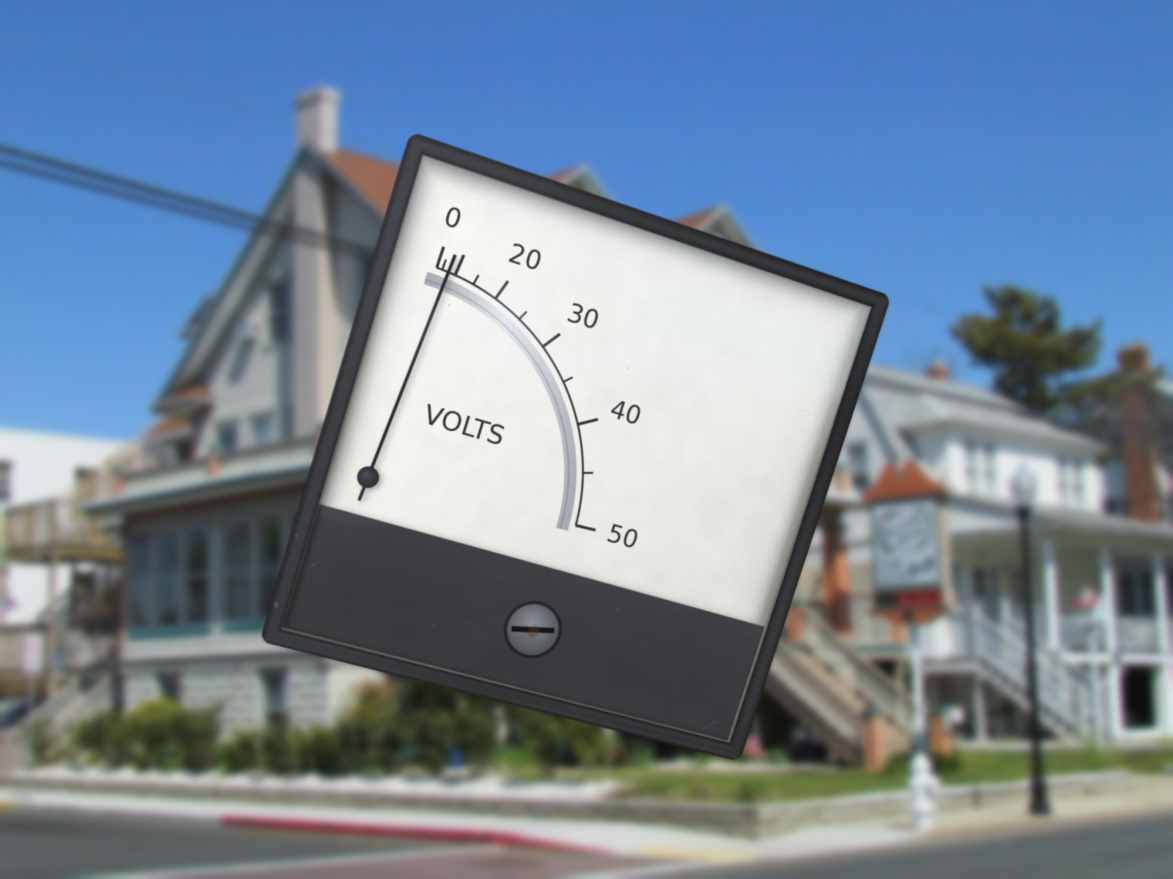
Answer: 7.5 V
